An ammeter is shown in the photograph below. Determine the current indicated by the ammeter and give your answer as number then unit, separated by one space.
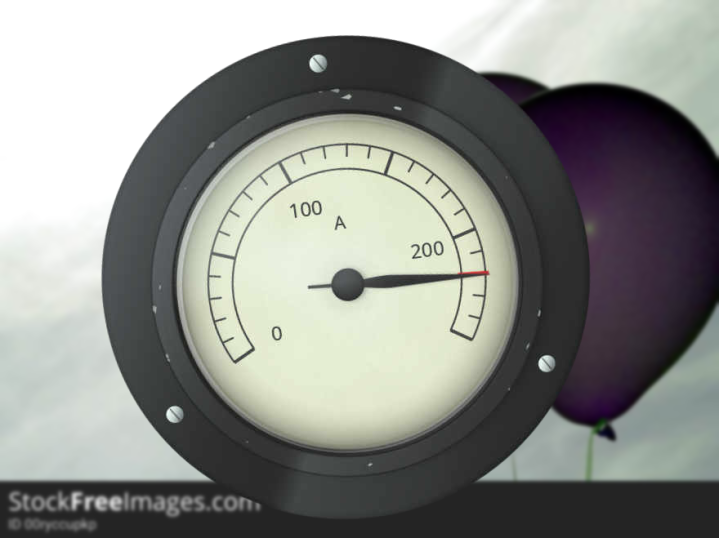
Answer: 220 A
